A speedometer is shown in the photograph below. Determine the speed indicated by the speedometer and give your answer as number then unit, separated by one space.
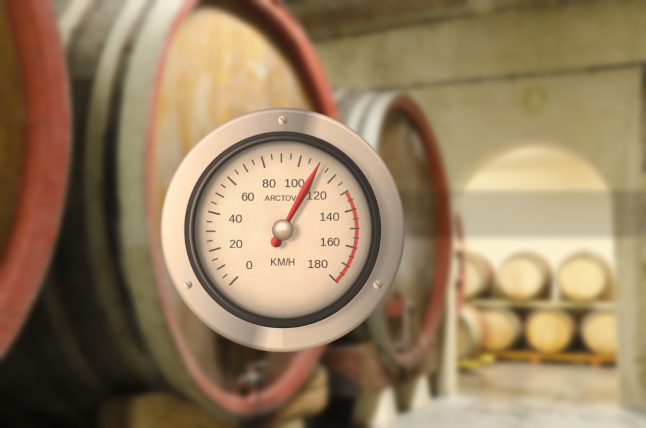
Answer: 110 km/h
